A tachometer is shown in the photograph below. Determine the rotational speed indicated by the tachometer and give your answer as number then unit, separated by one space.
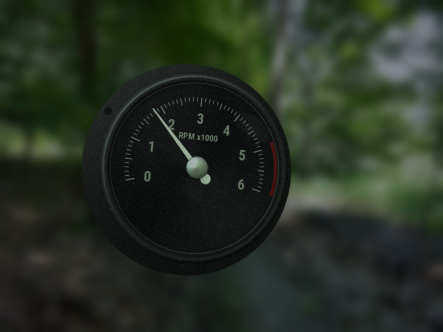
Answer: 1800 rpm
